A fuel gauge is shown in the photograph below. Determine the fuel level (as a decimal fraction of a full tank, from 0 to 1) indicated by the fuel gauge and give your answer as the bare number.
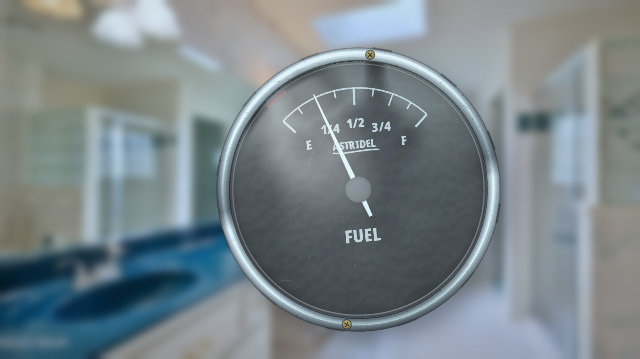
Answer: 0.25
